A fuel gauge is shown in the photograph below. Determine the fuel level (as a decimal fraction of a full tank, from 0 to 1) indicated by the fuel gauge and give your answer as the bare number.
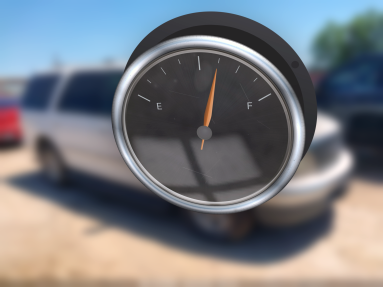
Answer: 0.625
